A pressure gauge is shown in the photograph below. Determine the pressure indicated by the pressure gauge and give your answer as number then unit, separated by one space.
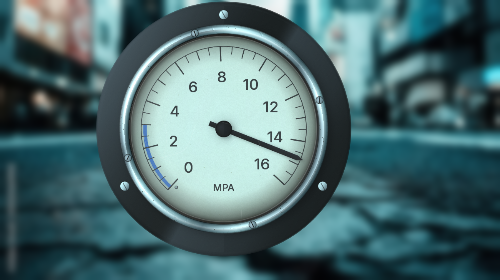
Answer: 14.75 MPa
